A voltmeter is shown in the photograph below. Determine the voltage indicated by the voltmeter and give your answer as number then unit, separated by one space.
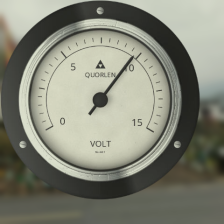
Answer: 9.75 V
